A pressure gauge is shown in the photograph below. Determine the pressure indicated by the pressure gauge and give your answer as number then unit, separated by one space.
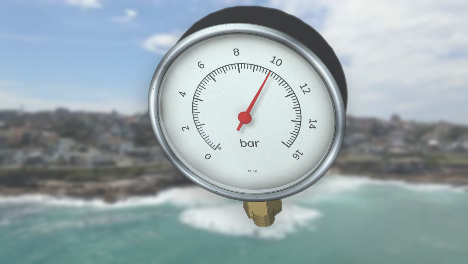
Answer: 10 bar
